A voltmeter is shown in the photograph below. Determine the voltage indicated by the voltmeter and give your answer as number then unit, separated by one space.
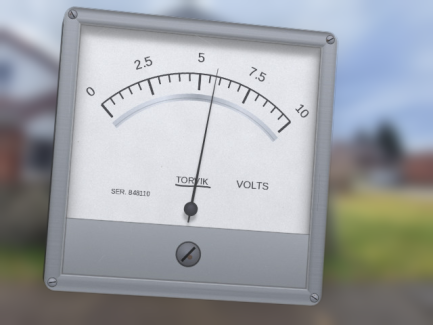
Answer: 5.75 V
